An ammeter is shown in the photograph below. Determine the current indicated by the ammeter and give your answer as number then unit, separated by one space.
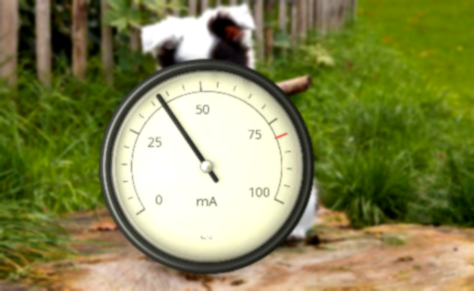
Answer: 37.5 mA
